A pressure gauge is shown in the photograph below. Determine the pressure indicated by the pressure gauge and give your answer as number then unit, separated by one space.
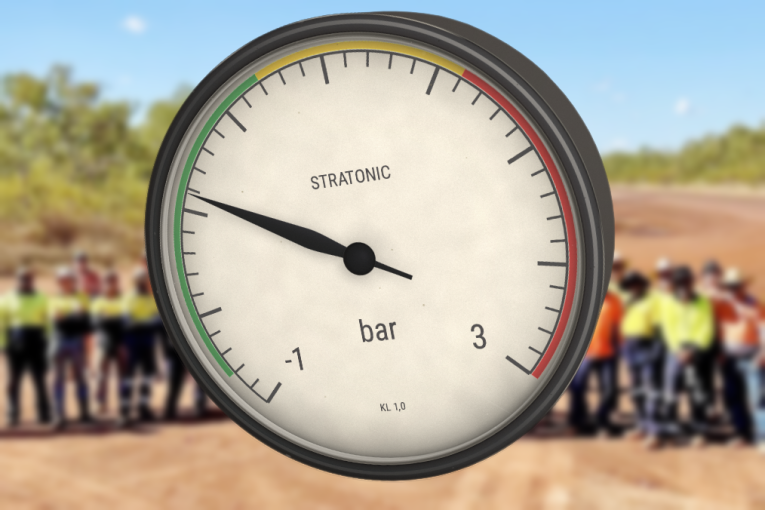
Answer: 0.1 bar
